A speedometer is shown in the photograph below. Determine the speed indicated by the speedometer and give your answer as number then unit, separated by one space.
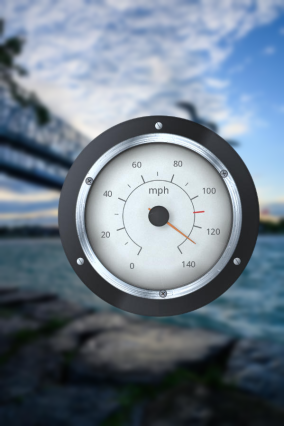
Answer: 130 mph
